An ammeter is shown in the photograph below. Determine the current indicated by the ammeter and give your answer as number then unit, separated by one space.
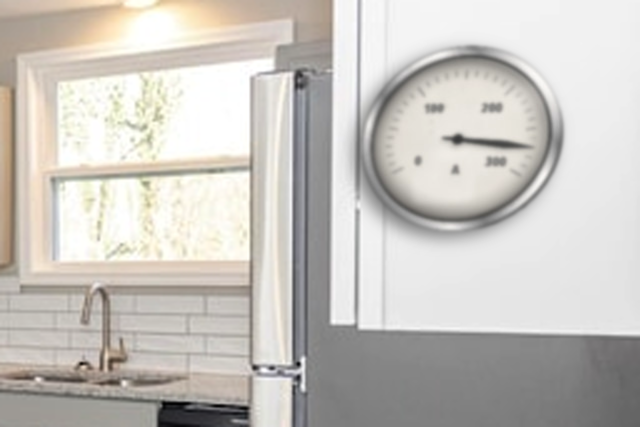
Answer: 270 A
